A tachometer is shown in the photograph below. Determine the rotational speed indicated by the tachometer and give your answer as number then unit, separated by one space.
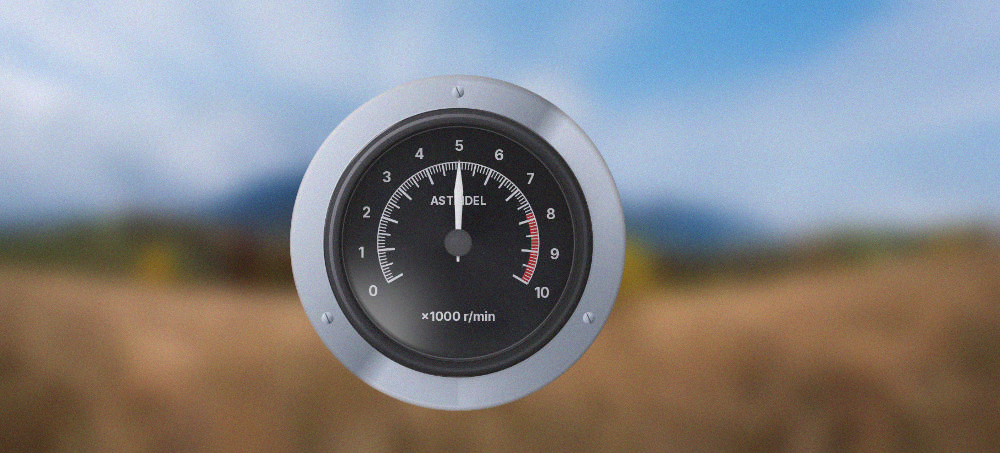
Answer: 5000 rpm
